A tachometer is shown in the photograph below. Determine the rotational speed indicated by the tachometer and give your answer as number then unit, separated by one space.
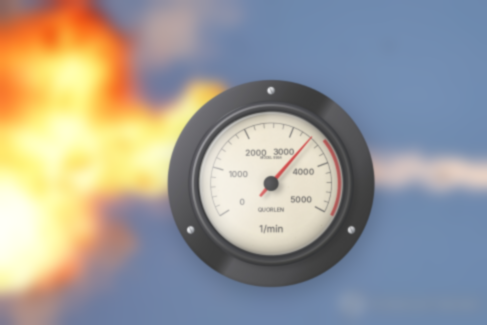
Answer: 3400 rpm
